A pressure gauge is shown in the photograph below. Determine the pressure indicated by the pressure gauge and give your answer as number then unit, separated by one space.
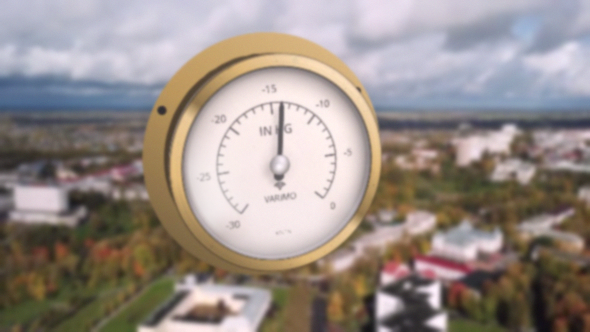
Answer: -14 inHg
